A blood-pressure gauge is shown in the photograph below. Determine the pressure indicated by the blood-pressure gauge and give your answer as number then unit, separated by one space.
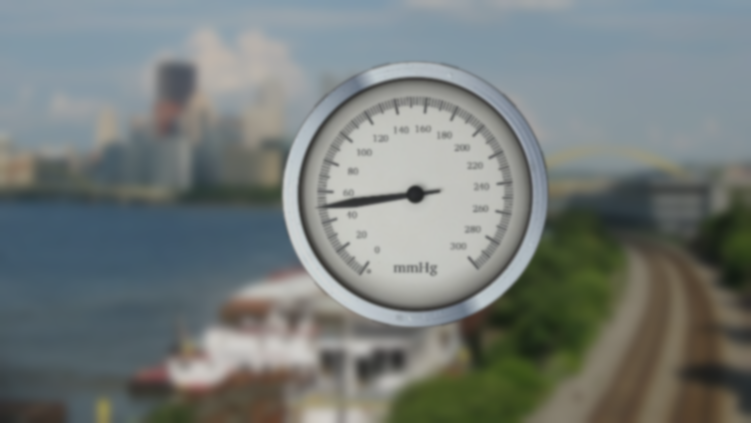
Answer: 50 mmHg
